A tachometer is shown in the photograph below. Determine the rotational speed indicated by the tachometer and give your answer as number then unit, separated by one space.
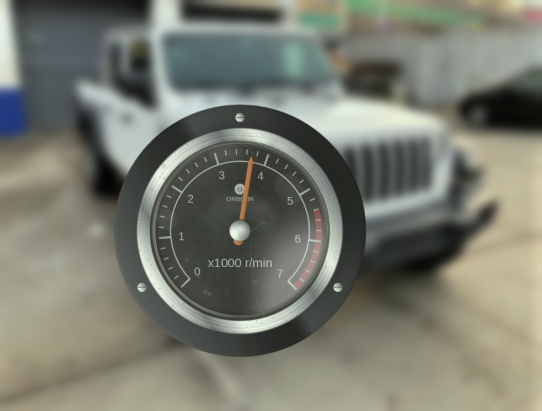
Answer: 3700 rpm
